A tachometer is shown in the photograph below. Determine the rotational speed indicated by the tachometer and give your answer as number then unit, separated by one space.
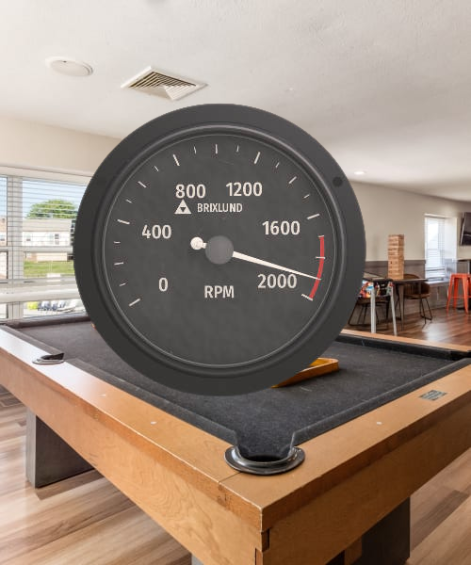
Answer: 1900 rpm
